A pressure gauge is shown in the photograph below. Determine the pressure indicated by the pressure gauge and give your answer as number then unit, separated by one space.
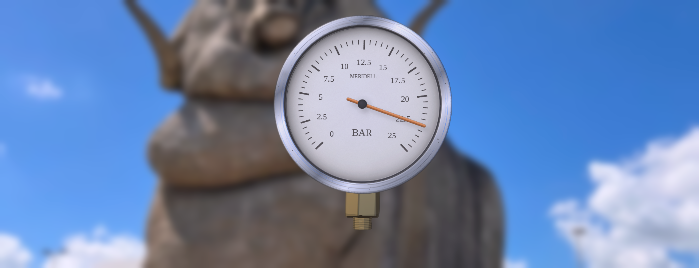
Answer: 22.5 bar
